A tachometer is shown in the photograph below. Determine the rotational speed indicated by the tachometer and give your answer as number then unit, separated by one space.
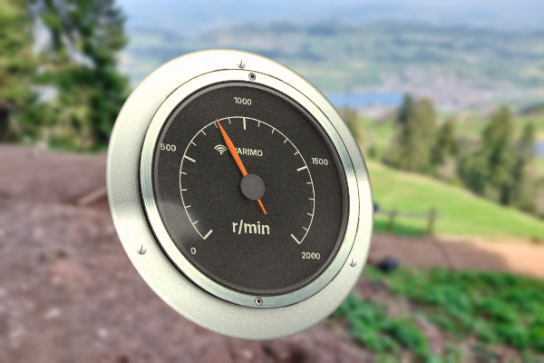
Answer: 800 rpm
